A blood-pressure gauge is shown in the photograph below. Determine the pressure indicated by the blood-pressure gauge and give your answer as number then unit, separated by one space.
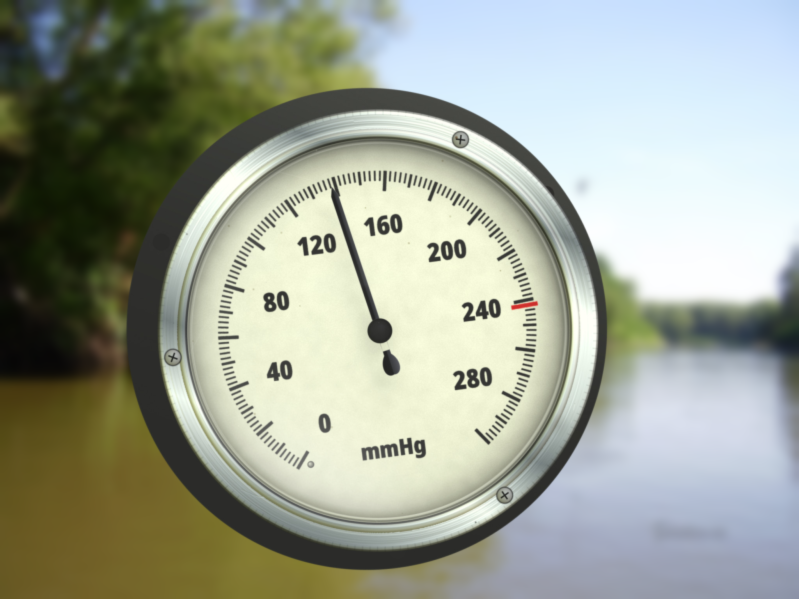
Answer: 138 mmHg
